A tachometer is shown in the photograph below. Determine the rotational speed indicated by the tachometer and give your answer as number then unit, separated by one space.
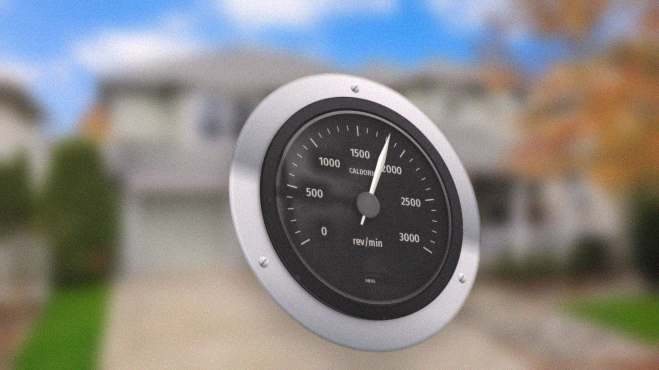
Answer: 1800 rpm
